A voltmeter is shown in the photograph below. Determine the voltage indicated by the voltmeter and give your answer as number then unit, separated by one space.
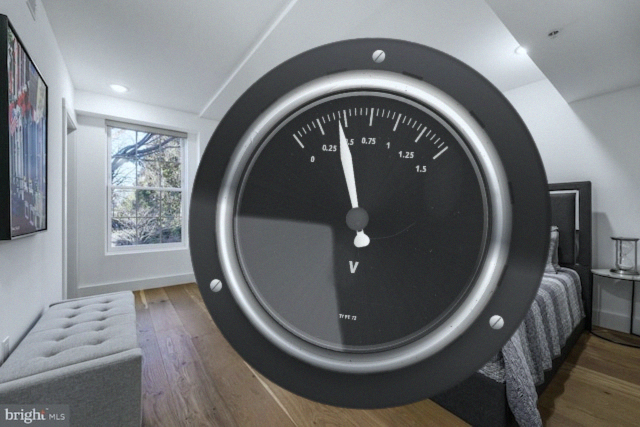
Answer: 0.45 V
